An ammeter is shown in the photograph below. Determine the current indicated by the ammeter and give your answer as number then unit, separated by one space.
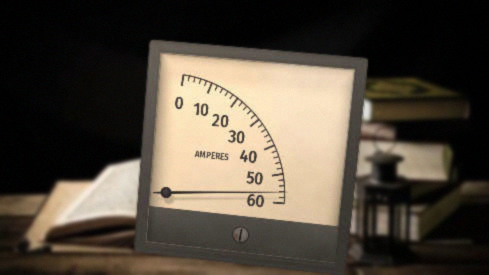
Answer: 56 A
